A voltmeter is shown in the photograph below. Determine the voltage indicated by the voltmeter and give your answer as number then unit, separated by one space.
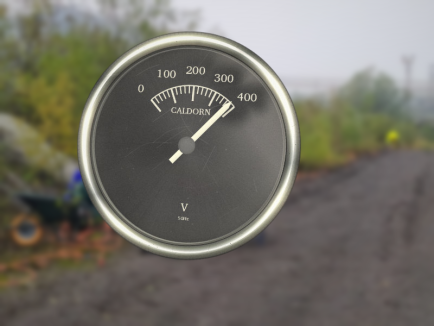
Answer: 380 V
